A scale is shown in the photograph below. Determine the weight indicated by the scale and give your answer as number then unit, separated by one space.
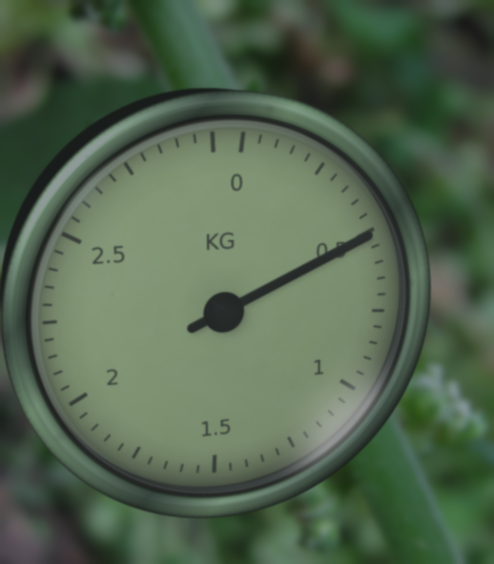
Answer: 0.5 kg
